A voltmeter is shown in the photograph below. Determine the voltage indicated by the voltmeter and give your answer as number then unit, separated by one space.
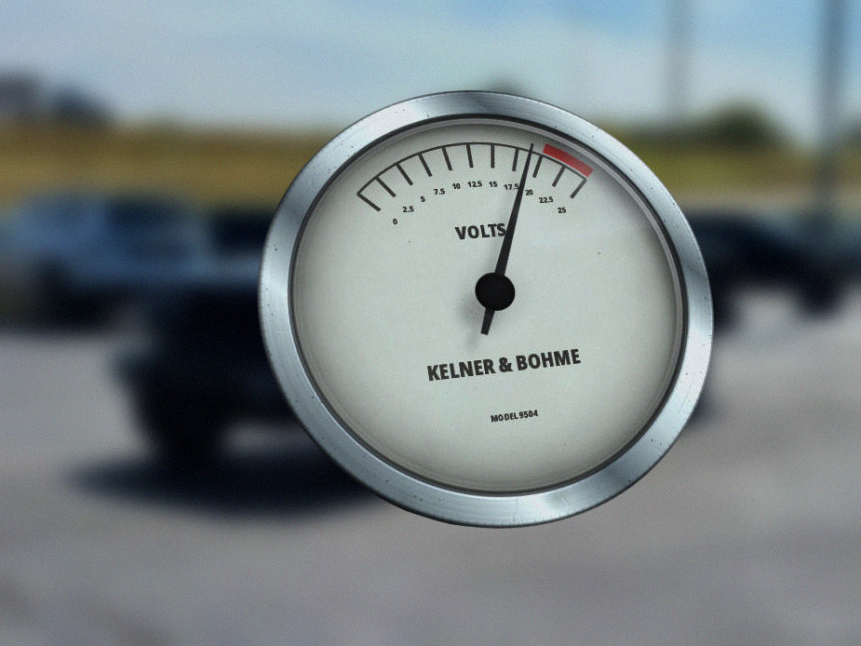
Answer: 18.75 V
